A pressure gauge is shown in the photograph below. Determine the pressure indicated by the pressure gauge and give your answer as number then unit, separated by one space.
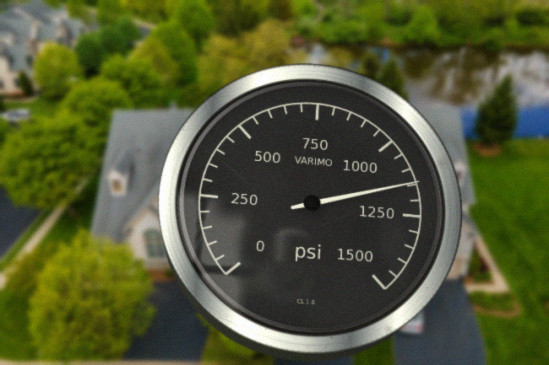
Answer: 1150 psi
